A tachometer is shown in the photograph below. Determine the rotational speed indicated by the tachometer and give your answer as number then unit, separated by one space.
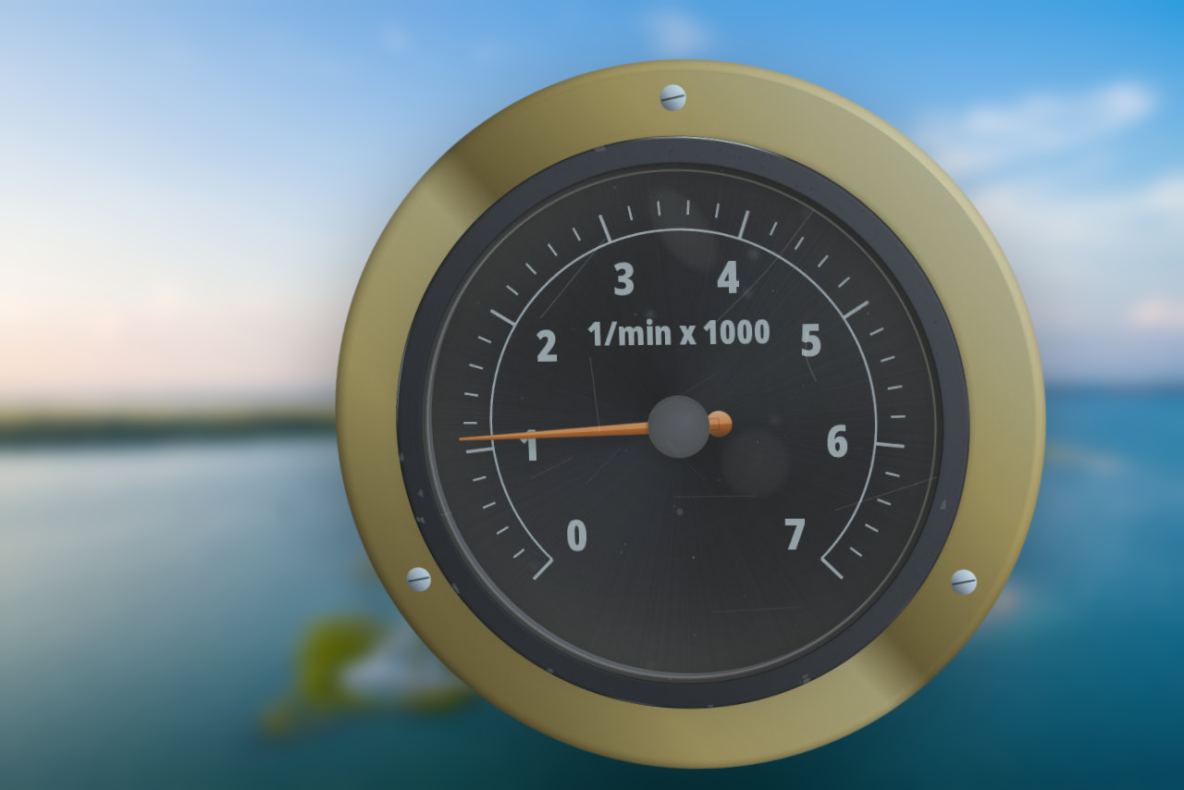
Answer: 1100 rpm
